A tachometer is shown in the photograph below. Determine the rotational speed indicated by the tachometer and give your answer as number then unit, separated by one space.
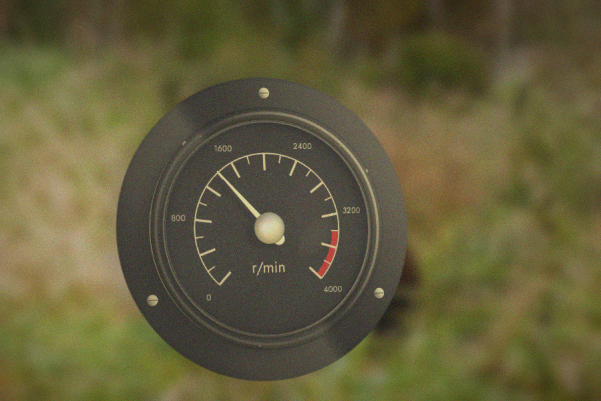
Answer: 1400 rpm
